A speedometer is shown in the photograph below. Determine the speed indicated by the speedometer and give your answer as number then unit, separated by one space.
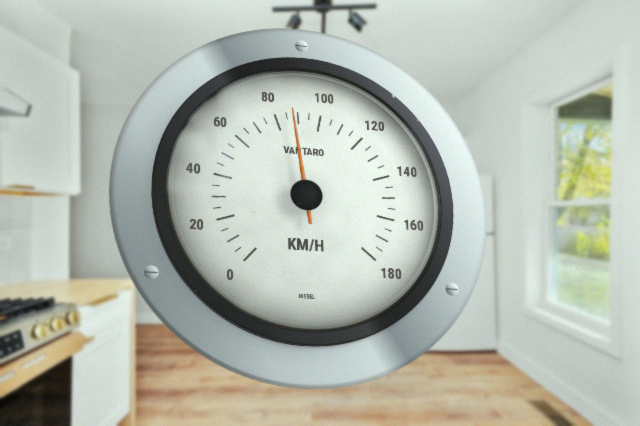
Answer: 87.5 km/h
